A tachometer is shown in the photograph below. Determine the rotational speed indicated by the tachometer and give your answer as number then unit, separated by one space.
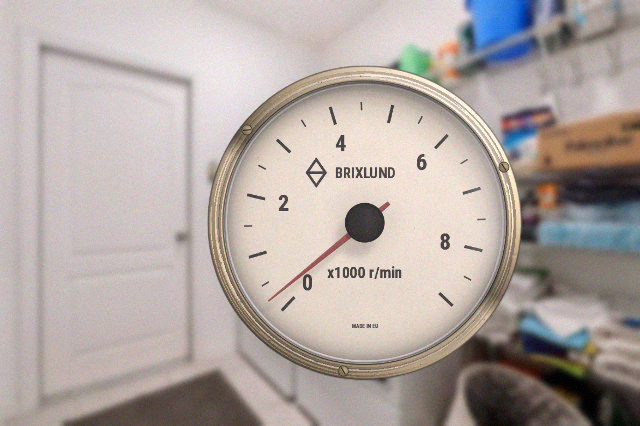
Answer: 250 rpm
